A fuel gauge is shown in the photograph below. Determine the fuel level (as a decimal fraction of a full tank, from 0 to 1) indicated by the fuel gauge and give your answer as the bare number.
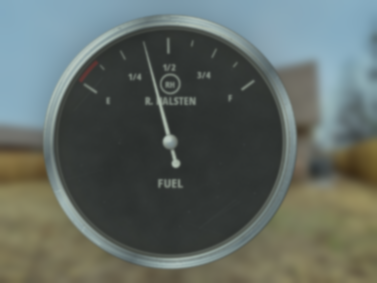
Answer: 0.375
